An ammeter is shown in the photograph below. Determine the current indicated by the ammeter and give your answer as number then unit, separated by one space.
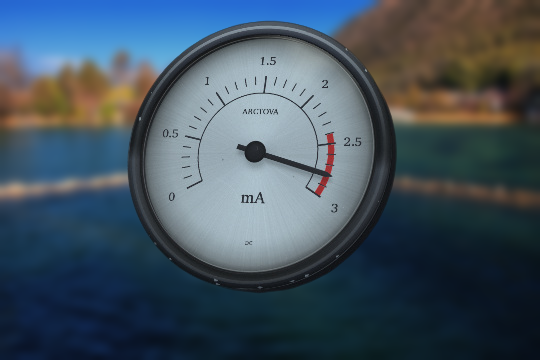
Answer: 2.8 mA
